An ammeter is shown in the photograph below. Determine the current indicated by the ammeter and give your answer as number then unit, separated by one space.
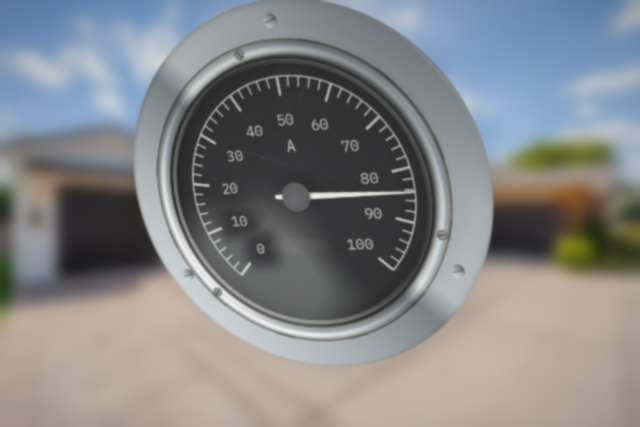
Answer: 84 A
